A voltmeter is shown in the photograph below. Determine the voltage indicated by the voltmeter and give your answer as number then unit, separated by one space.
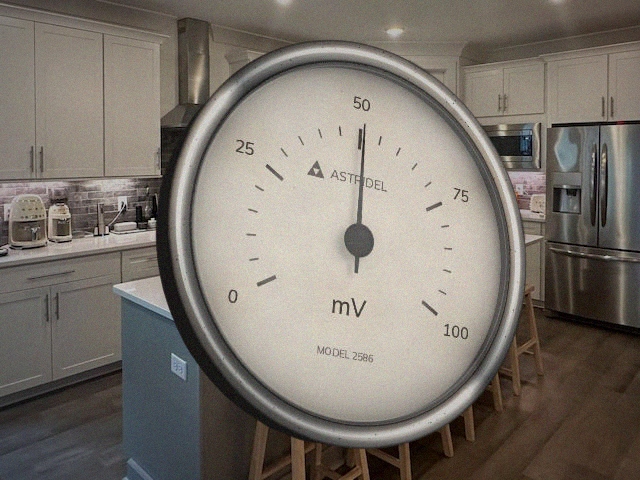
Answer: 50 mV
